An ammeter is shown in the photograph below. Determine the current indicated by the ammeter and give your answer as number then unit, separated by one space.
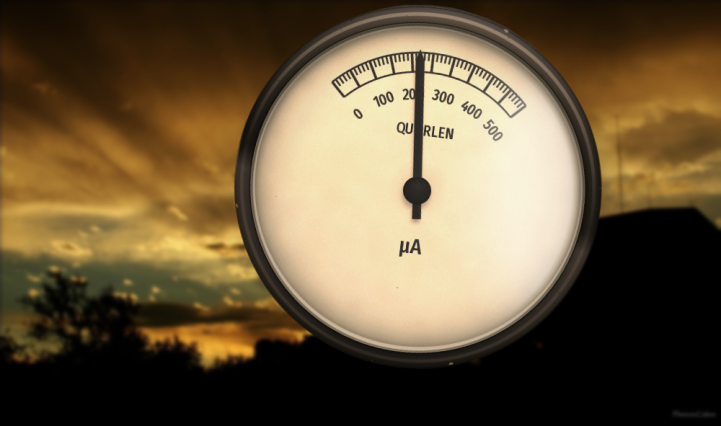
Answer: 220 µA
